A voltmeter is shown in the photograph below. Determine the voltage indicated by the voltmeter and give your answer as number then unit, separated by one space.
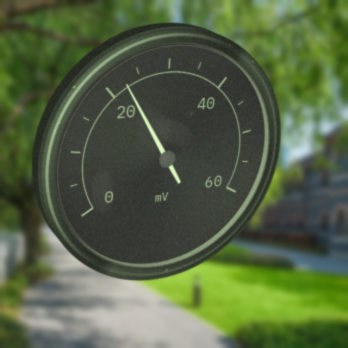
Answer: 22.5 mV
